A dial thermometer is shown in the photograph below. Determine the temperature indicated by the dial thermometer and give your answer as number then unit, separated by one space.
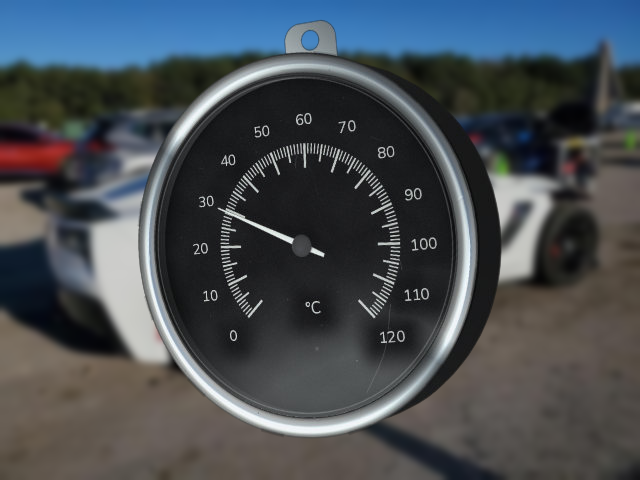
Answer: 30 °C
